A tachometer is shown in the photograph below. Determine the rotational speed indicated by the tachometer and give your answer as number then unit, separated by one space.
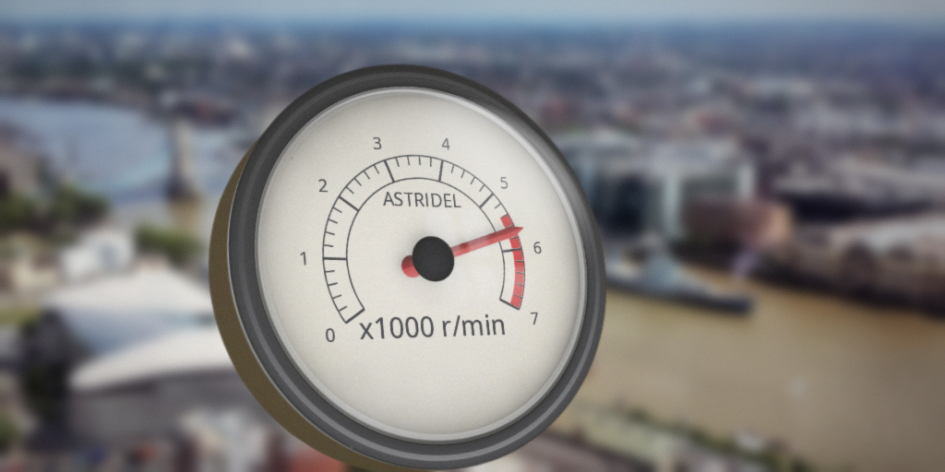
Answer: 5700 rpm
